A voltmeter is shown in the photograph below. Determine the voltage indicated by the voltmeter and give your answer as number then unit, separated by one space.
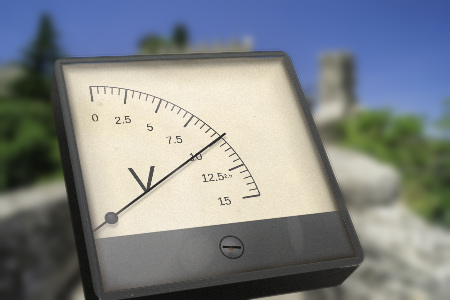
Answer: 10 V
